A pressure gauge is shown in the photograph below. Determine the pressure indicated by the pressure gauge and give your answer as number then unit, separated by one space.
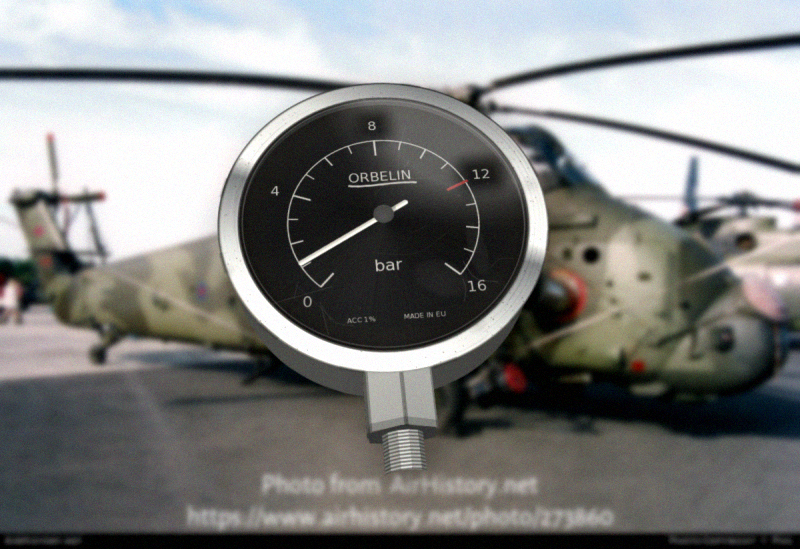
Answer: 1 bar
